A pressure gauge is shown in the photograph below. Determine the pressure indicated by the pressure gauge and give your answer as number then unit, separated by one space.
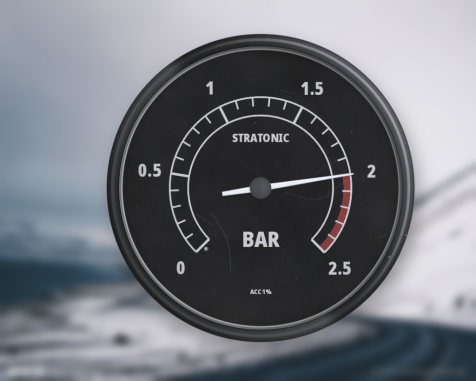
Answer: 2 bar
